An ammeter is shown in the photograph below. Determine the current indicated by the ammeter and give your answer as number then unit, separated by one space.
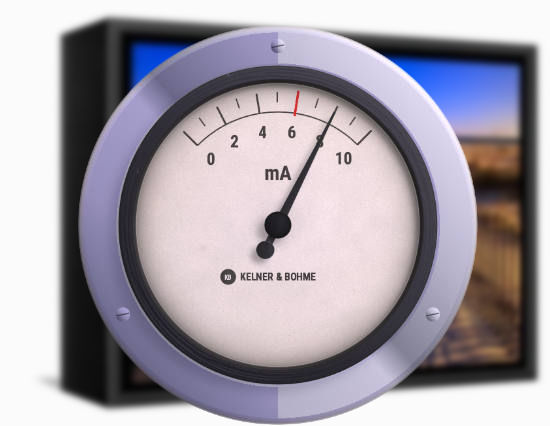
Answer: 8 mA
